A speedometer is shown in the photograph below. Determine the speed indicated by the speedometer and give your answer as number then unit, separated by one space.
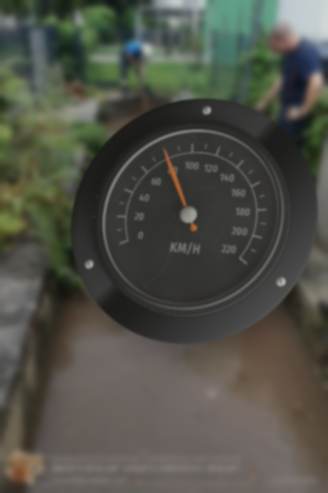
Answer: 80 km/h
